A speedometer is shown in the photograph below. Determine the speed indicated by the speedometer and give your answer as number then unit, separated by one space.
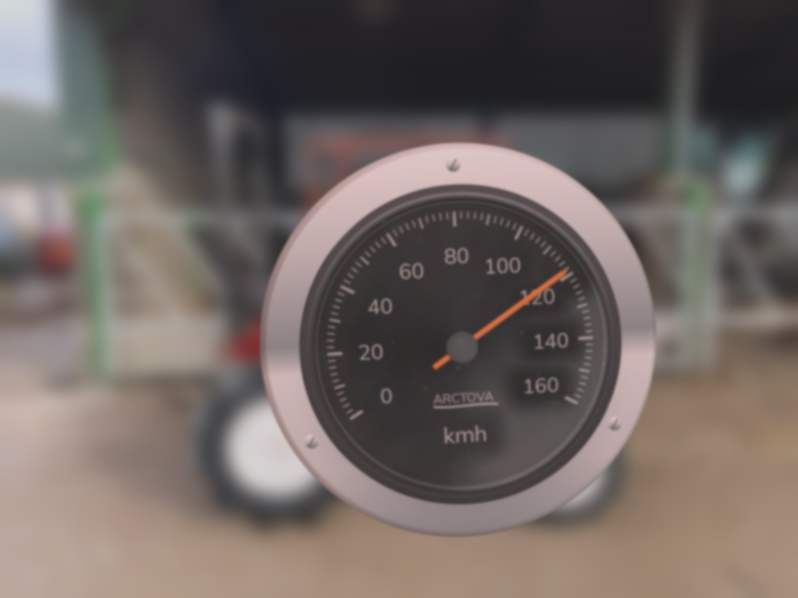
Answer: 118 km/h
